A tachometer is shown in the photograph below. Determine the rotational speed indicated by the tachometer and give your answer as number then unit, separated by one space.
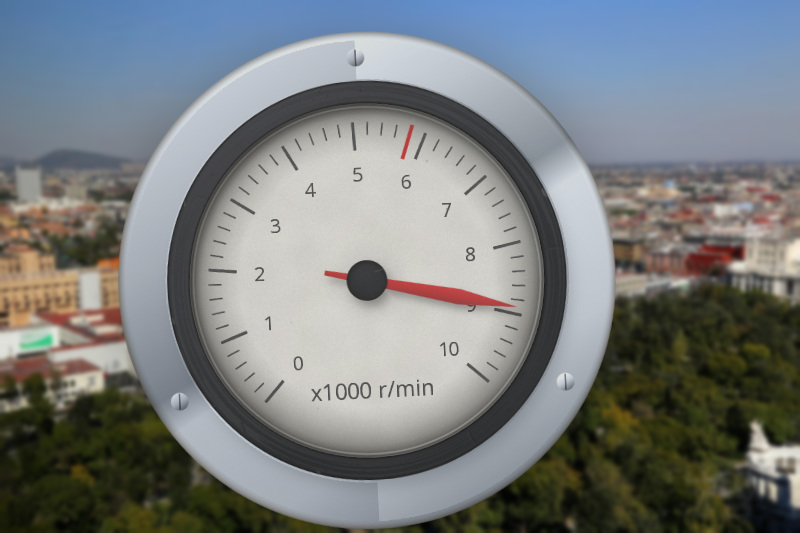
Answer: 8900 rpm
